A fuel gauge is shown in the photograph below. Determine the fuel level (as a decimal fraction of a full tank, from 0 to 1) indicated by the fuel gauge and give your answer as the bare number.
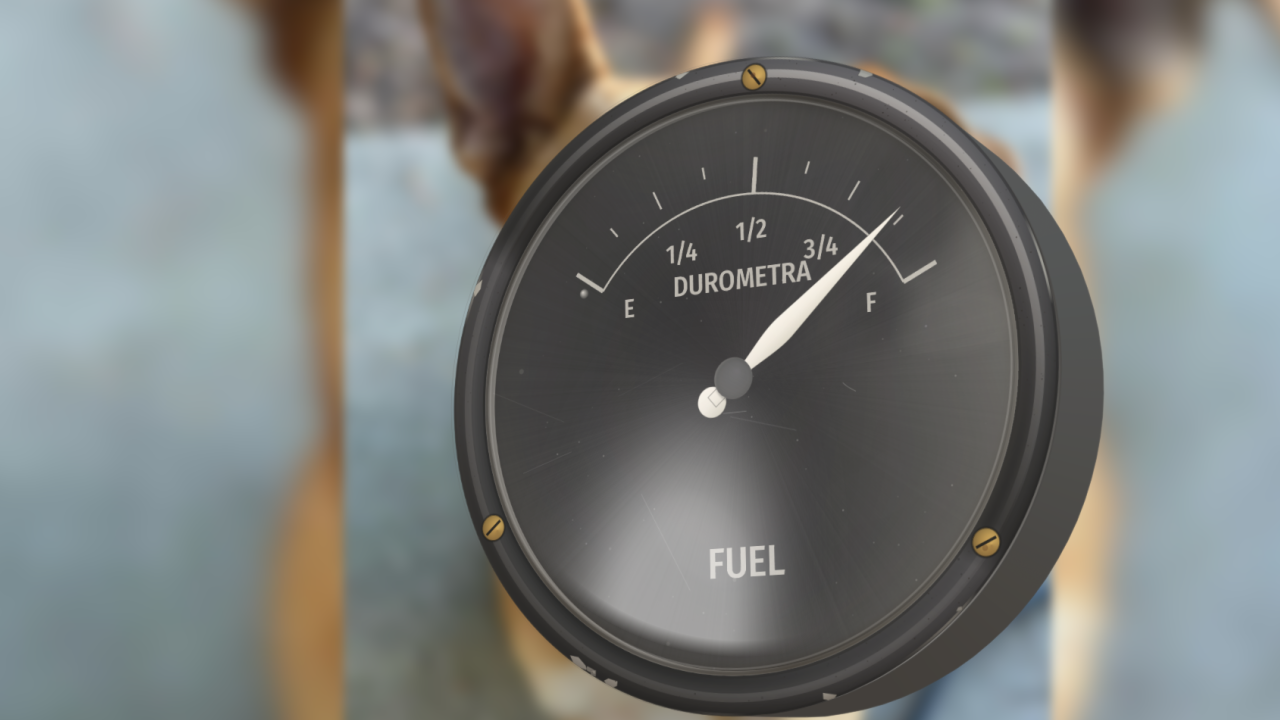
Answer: 0.875
